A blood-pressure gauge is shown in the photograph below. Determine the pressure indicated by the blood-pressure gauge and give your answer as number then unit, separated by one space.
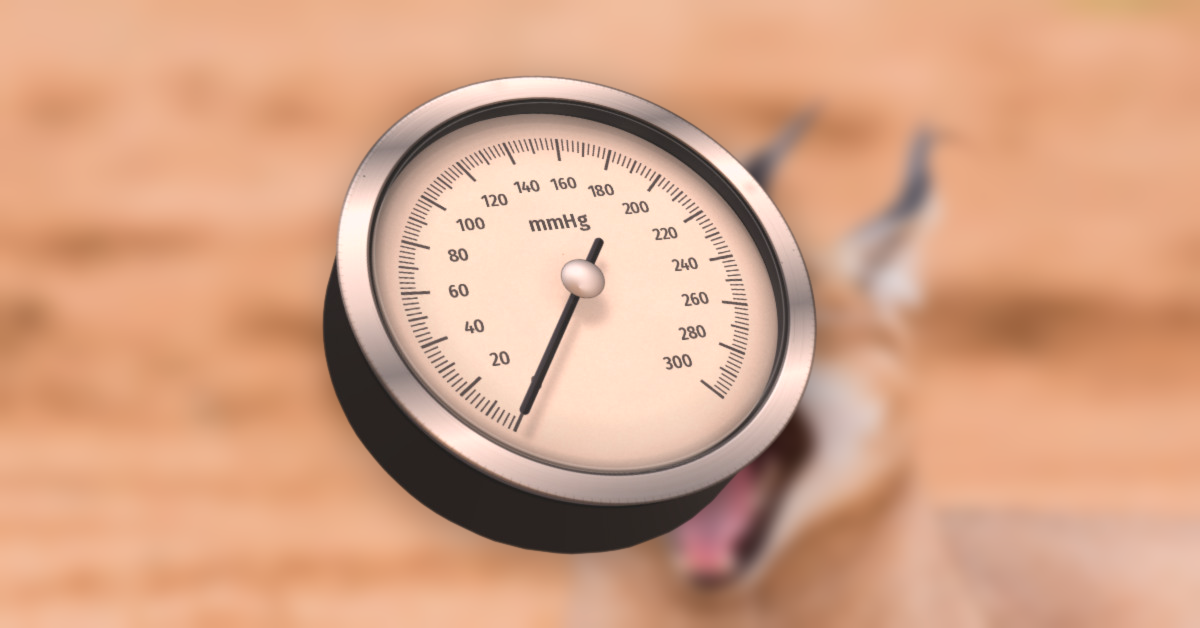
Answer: 0 mmHg
